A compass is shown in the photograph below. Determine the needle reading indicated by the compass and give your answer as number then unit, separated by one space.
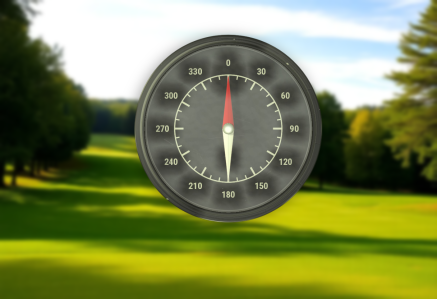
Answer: 0 °
